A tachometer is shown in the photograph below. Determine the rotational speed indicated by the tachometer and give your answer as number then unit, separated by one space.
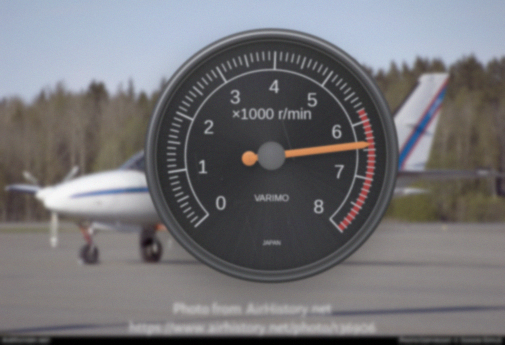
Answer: 6400 rpm
